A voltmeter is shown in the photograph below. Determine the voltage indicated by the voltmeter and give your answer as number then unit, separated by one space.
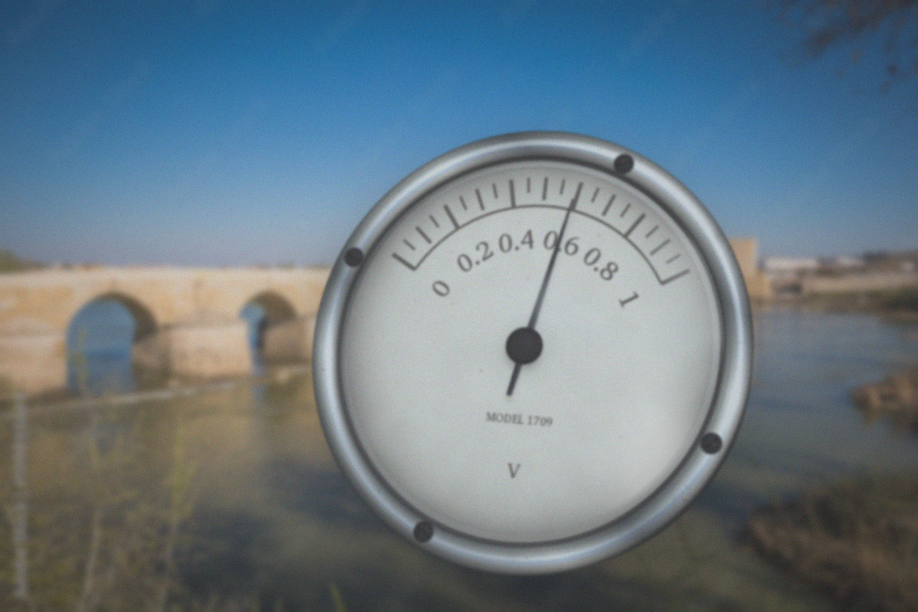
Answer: 0.6 V
